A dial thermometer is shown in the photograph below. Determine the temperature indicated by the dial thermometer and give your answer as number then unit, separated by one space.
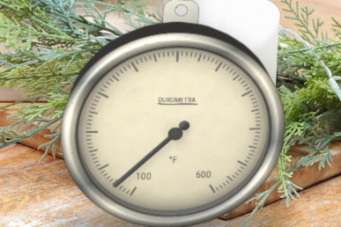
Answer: 125 °F
